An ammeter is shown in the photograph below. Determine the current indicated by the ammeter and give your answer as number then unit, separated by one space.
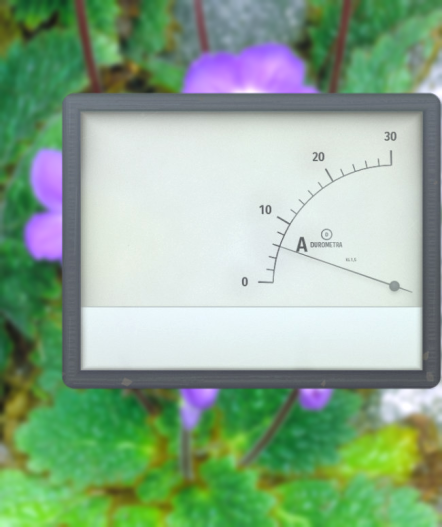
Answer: 6 A
